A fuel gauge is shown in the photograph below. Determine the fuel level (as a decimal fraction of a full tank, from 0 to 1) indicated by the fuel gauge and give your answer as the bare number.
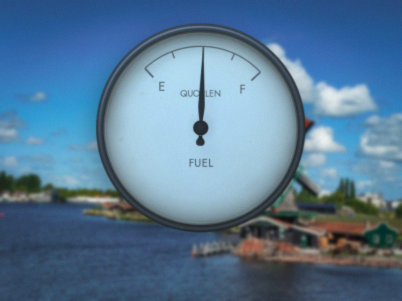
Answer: 0.5
